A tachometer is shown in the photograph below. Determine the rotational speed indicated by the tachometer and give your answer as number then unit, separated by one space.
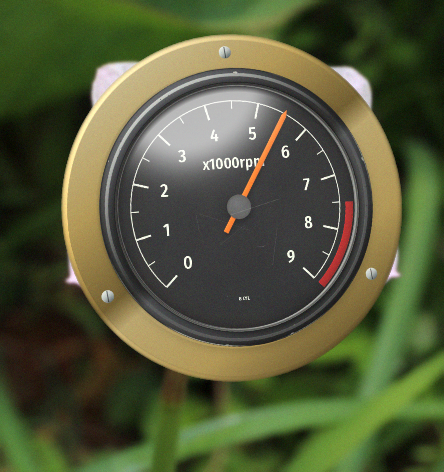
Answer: 5500 rpm
